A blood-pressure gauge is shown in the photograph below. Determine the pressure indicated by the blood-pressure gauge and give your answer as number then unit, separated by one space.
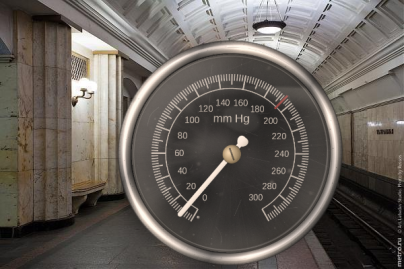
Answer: 10 mmHg
